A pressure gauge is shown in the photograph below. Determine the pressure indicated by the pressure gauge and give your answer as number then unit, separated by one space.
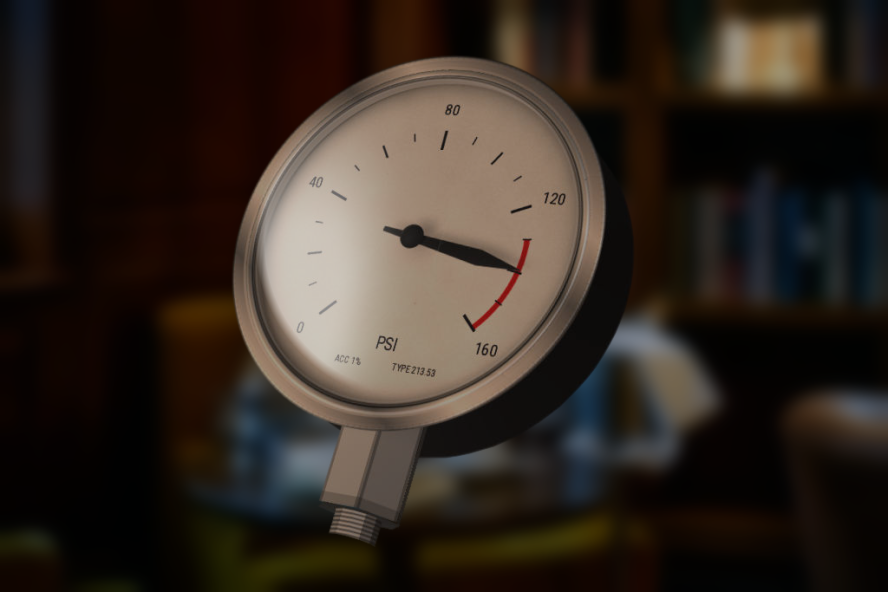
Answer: 140 psi
